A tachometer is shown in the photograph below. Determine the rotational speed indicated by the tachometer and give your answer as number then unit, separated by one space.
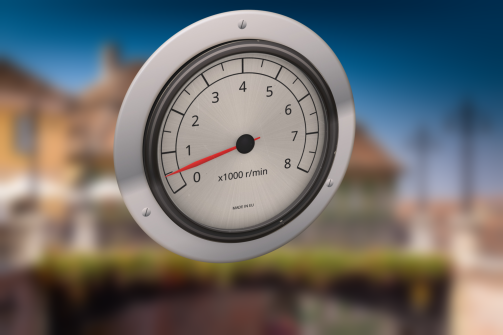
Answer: 500 rpm
